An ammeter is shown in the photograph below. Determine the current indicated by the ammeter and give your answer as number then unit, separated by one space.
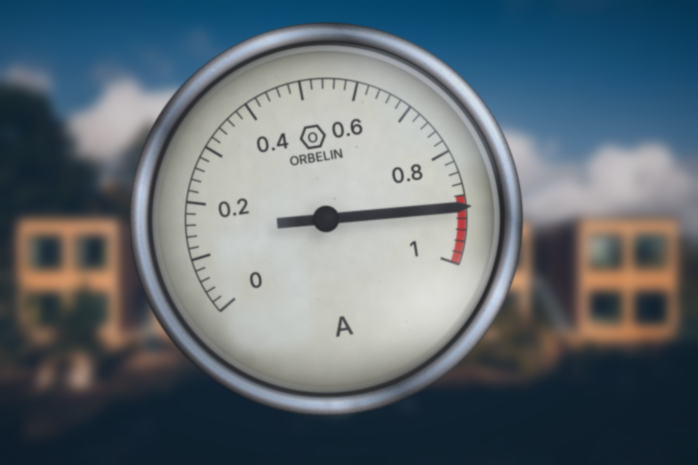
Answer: 0.9 A
